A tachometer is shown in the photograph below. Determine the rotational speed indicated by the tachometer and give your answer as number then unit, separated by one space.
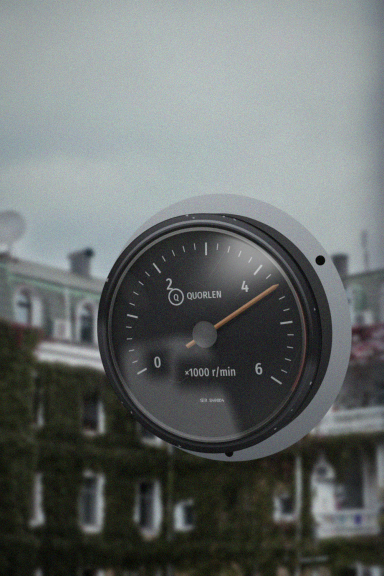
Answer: 4400 rpm
